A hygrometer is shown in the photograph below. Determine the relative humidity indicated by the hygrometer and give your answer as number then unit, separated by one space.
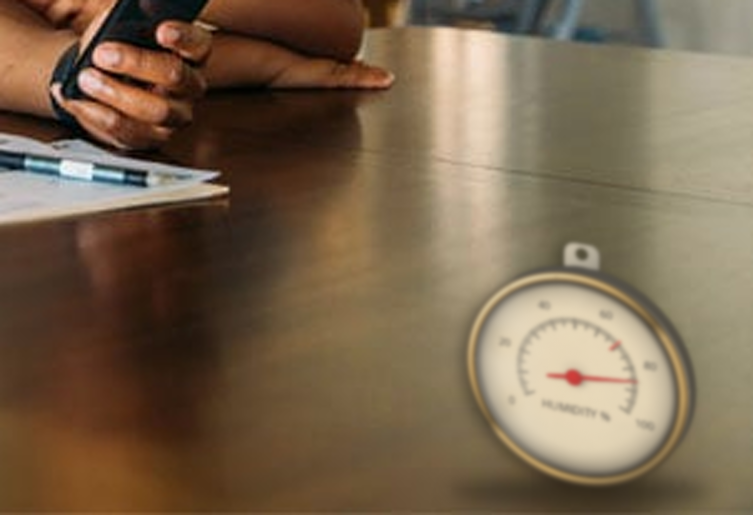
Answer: 85 %
